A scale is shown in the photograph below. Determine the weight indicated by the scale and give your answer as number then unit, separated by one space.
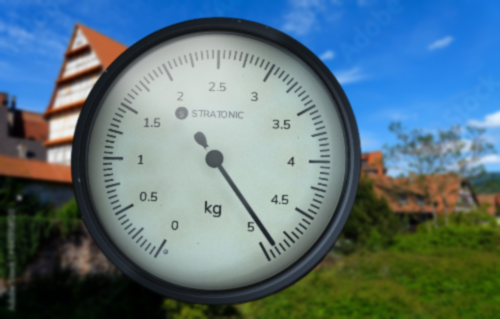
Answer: 4.9 kg
